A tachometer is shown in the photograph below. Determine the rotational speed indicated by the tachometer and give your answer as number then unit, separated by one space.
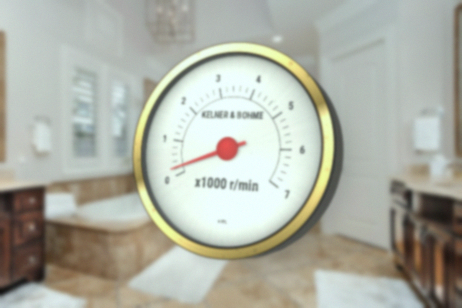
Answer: 200 rpm
